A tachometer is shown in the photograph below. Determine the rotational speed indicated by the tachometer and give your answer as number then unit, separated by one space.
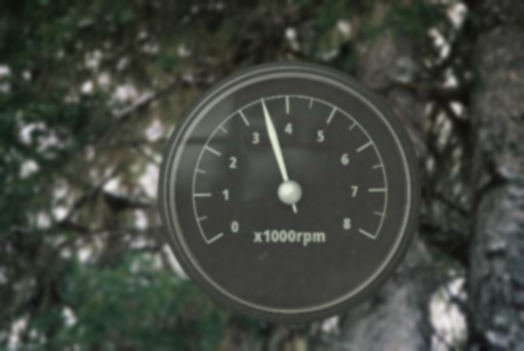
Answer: 3500 rpm
